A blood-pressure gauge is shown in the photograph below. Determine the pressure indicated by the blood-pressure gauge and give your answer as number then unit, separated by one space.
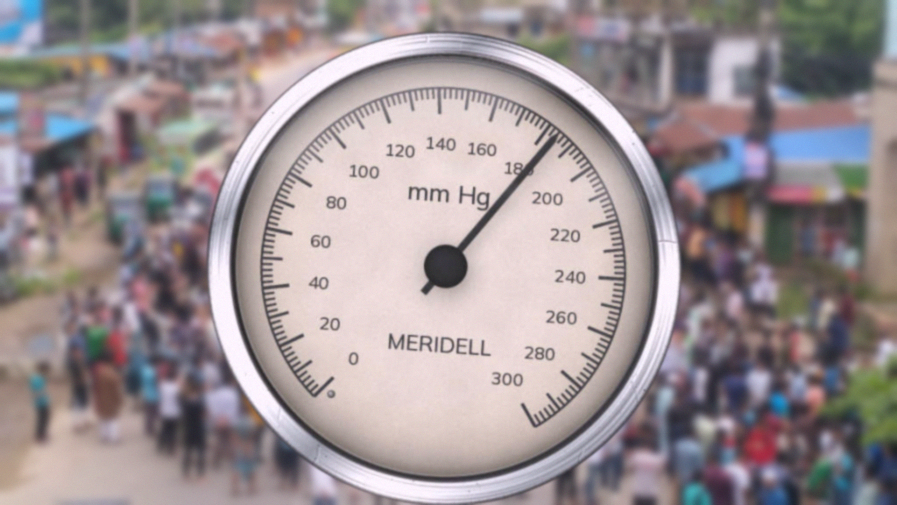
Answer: 184 mmHg
